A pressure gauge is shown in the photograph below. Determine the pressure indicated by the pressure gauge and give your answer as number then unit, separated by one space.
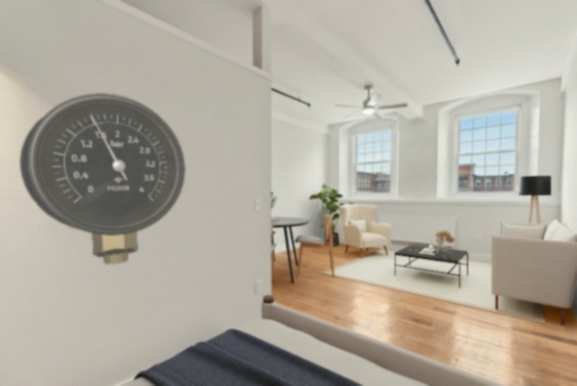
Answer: 1.6 bar
